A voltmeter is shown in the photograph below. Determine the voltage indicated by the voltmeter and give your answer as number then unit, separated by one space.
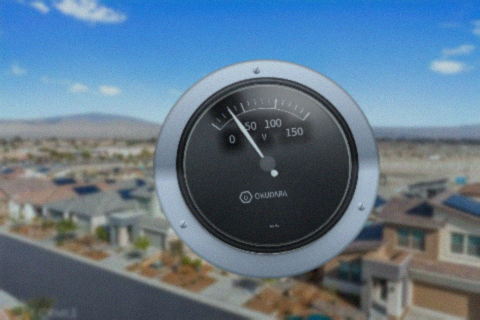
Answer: 30 V
